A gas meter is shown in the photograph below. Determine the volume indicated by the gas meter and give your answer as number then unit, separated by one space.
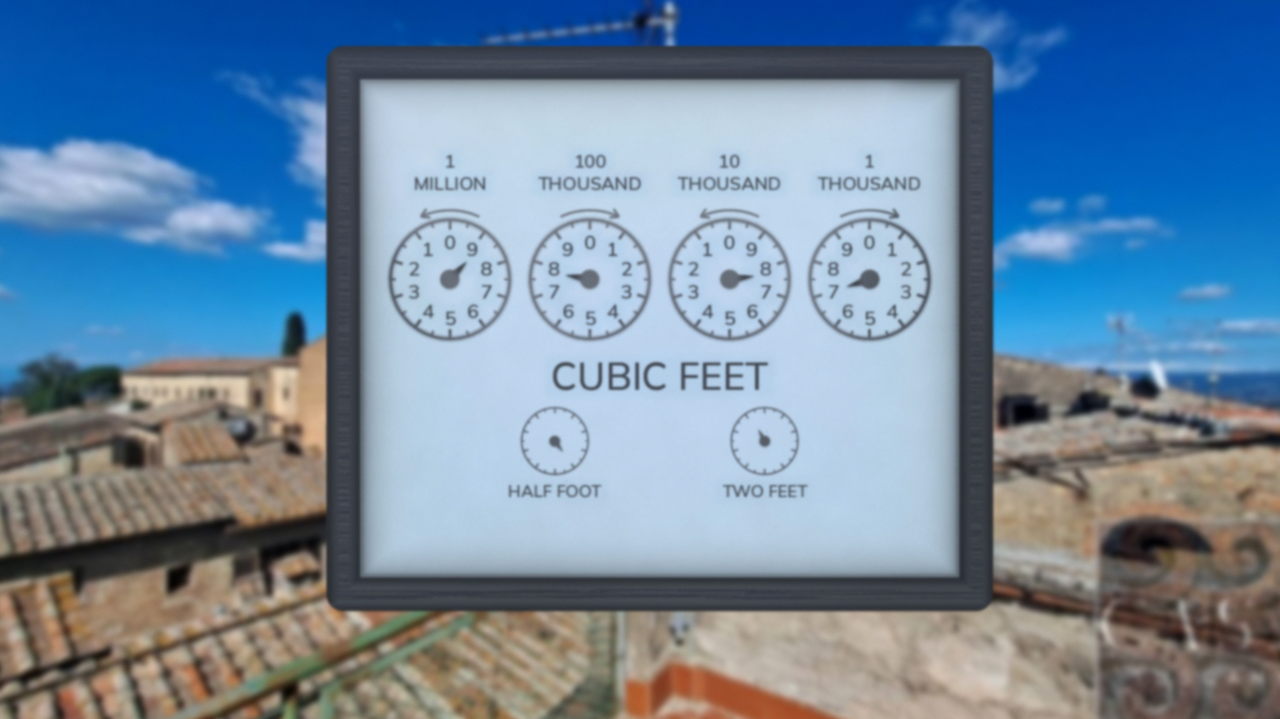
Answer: 877700 ft³
